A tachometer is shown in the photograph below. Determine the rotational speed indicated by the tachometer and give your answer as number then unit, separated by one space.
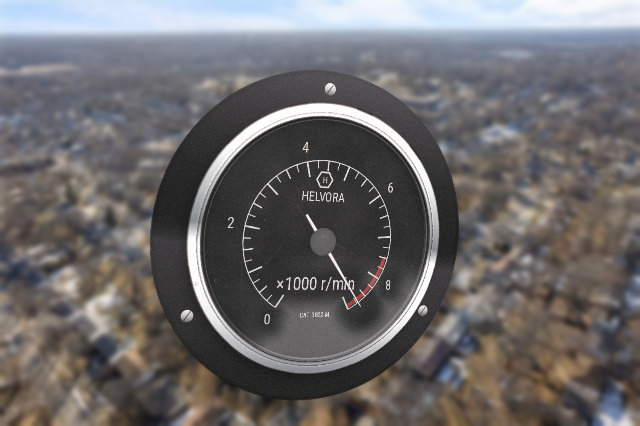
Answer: 8750 rpm
